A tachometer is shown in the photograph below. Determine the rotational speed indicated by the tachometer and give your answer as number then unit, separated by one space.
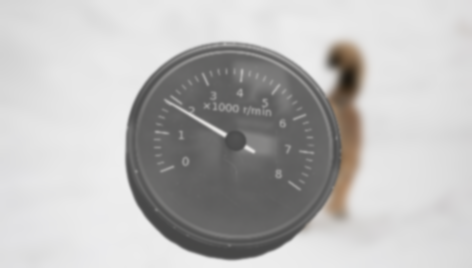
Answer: 1800 rpm
